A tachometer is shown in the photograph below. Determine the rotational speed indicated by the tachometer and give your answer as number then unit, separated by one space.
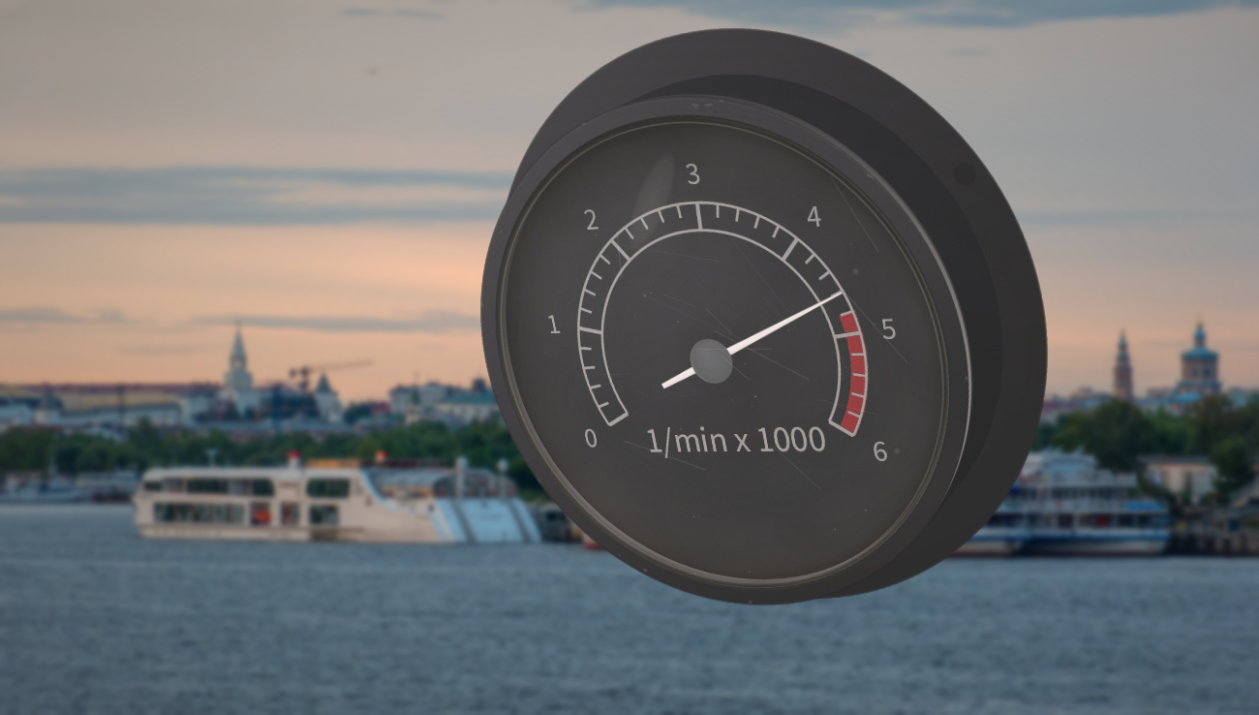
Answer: 4600 rpm
